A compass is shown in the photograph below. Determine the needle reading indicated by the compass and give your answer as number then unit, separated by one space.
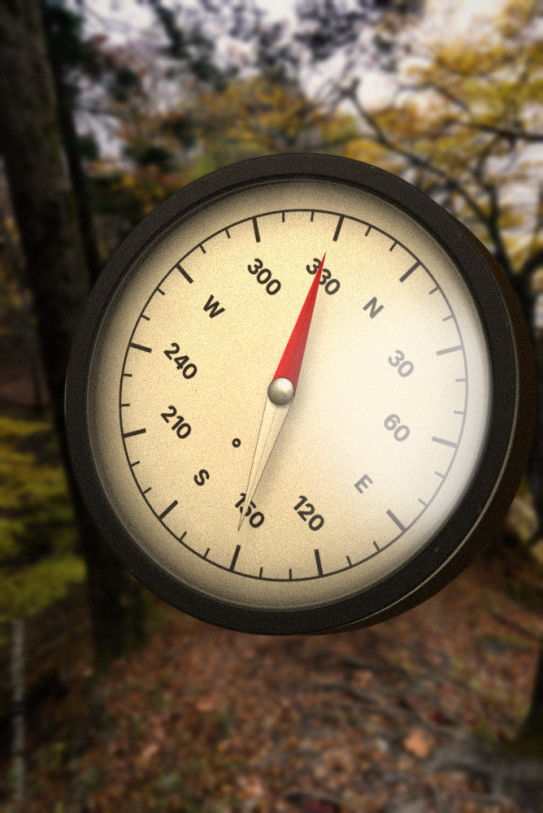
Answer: 330 °
